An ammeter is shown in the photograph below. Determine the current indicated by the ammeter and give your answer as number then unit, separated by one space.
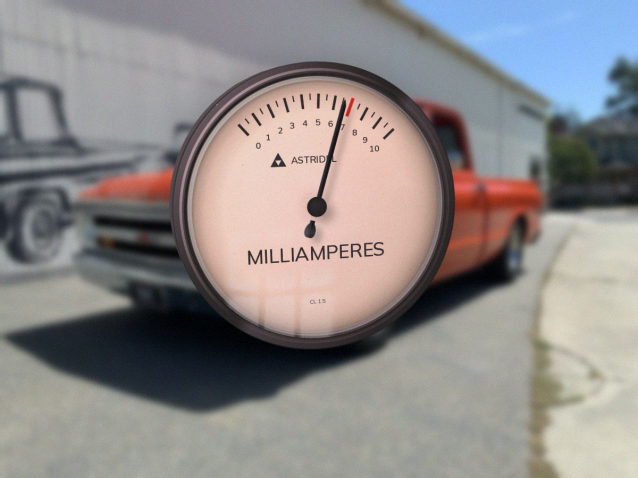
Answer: 6.5 mA
